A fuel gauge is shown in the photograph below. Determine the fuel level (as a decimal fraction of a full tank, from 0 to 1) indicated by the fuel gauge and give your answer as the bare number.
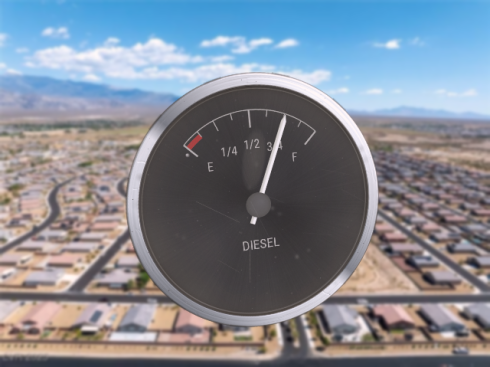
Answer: 0.75
